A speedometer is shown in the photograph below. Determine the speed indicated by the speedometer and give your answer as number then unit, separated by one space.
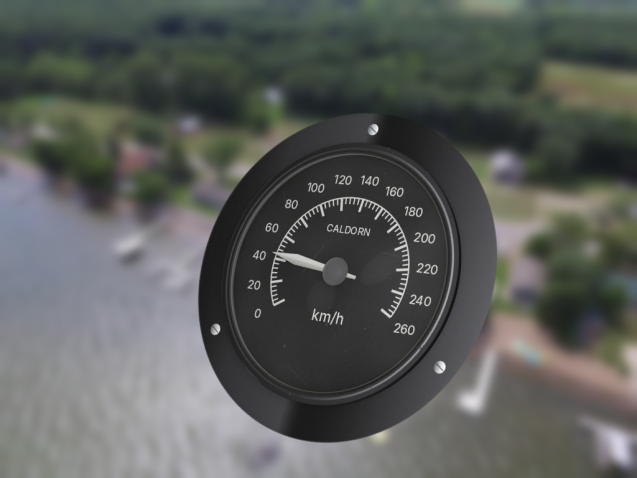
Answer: 44 km/h
